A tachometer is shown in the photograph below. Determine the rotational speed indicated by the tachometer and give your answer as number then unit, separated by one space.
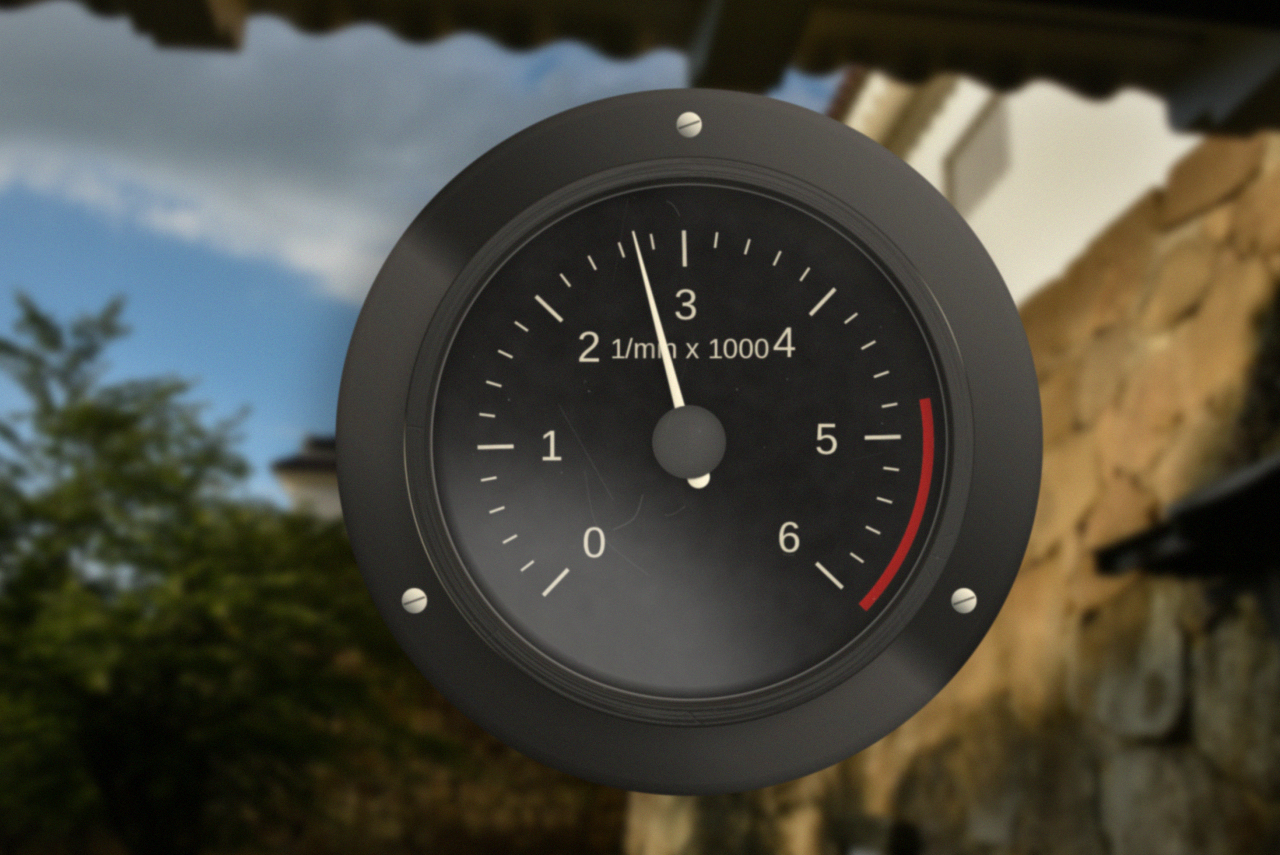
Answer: 2700 rpm
